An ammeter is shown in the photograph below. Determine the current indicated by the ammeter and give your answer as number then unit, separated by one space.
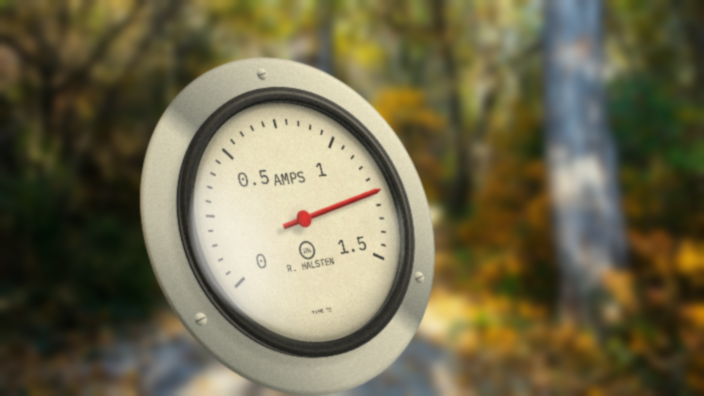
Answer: 1.25 A
